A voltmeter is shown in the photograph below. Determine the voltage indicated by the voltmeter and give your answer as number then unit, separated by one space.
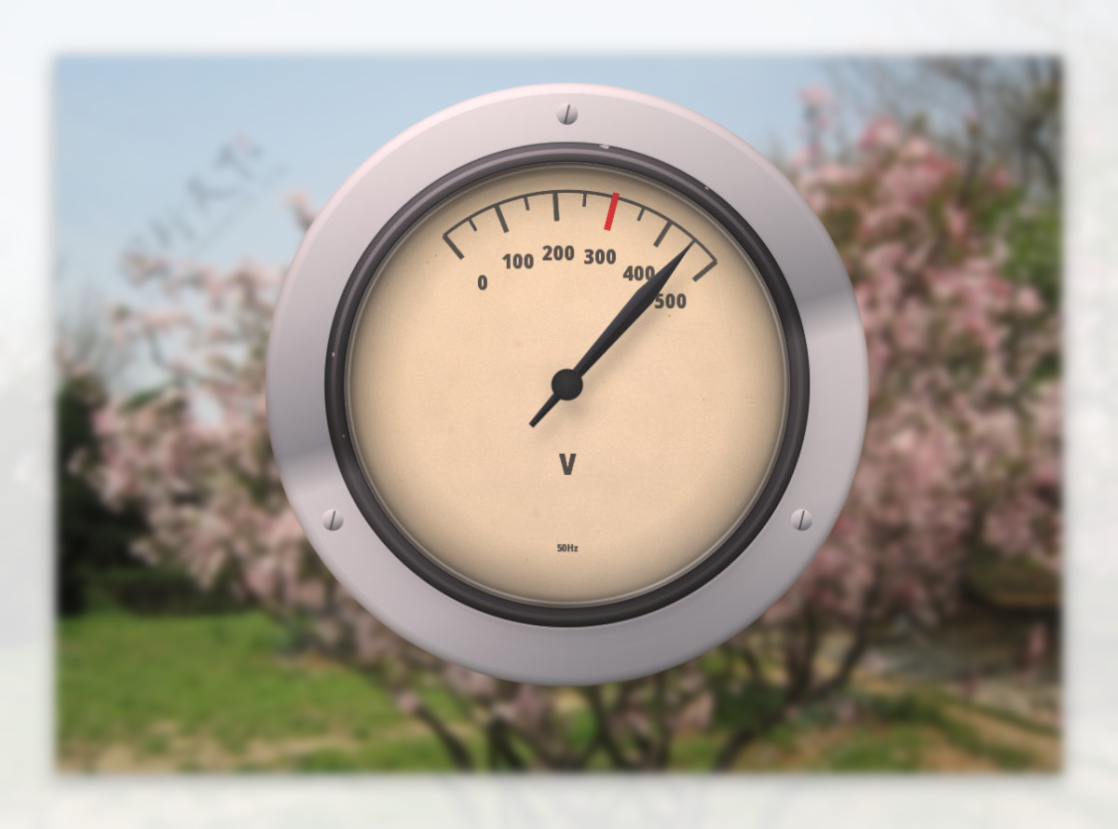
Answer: 450 V
